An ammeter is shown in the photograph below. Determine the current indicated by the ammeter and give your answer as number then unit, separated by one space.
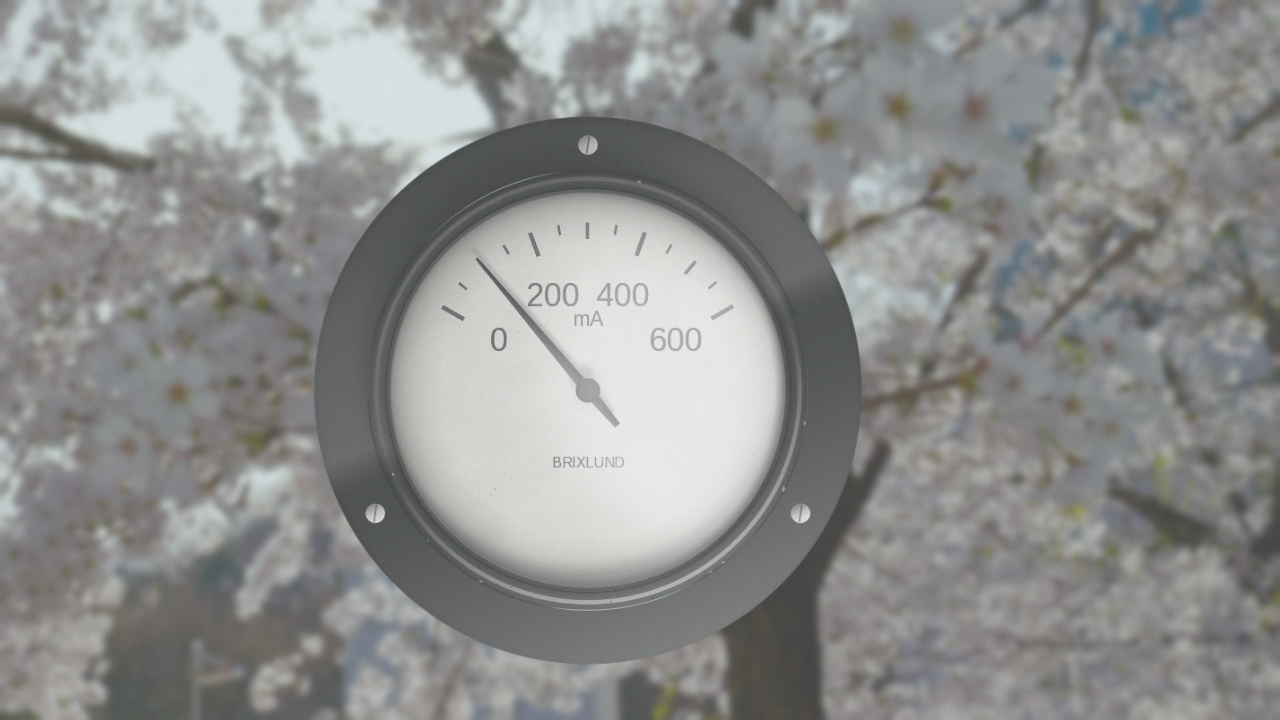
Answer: 100 mA
